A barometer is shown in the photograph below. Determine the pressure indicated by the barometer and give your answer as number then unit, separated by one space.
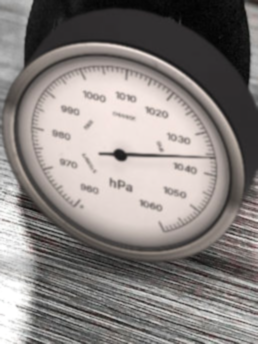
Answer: 1035 hPa
